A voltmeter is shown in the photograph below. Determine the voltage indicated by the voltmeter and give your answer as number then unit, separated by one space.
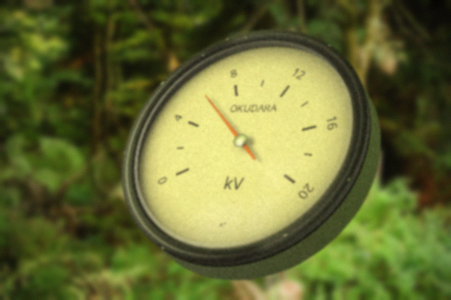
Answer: 6 kV
